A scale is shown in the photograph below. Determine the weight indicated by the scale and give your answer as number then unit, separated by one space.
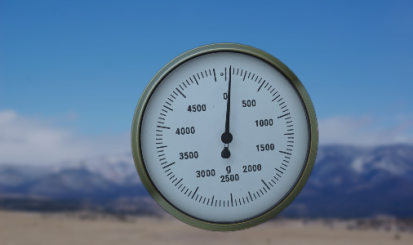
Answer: 50 g
